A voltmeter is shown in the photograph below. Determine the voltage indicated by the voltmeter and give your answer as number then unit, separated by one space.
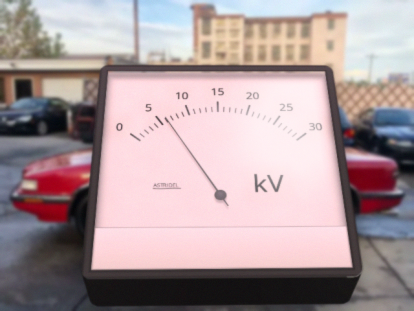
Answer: 6 kV
